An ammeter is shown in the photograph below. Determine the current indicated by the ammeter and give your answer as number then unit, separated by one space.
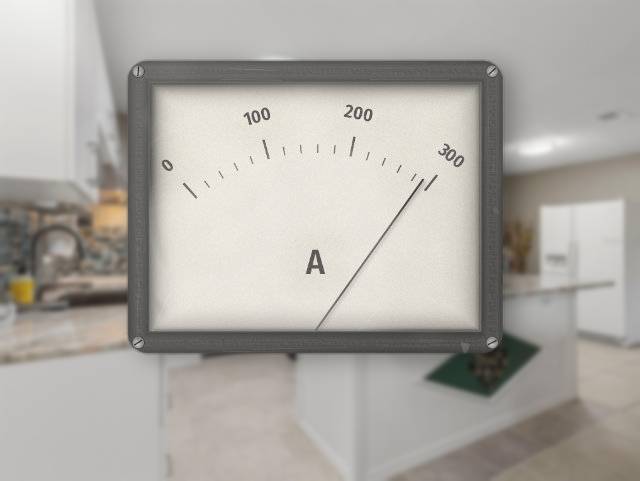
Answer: 290 A
